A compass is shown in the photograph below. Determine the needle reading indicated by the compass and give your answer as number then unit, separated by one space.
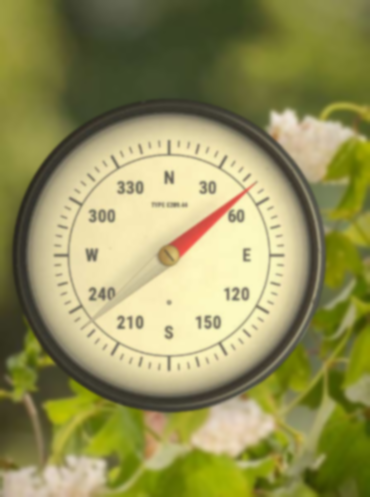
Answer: 50 °
